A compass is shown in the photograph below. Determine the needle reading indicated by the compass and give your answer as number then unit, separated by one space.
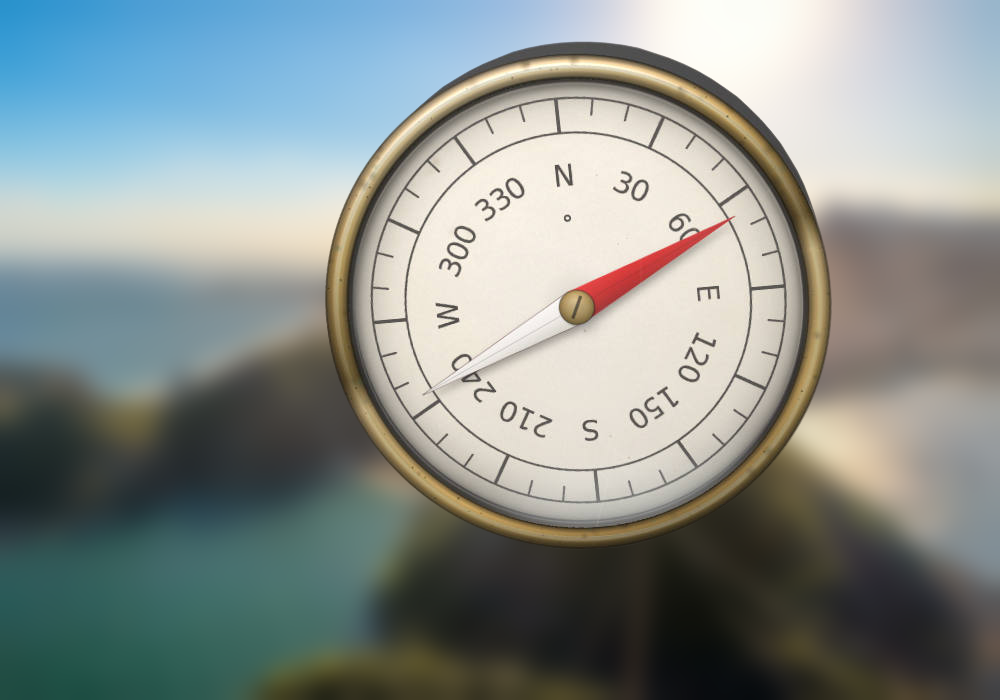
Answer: 65 °
